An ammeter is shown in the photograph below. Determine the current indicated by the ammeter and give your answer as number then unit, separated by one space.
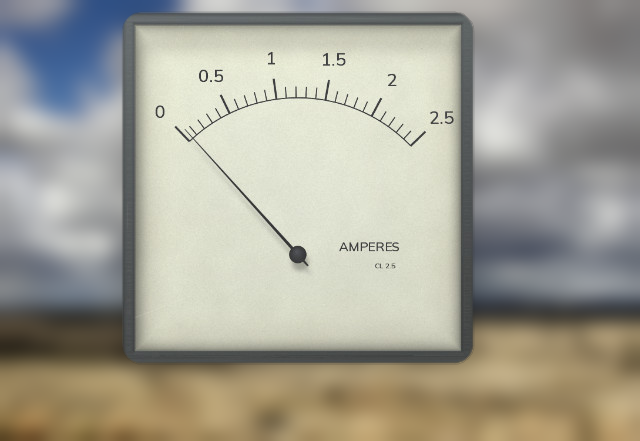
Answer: 0.05 A
